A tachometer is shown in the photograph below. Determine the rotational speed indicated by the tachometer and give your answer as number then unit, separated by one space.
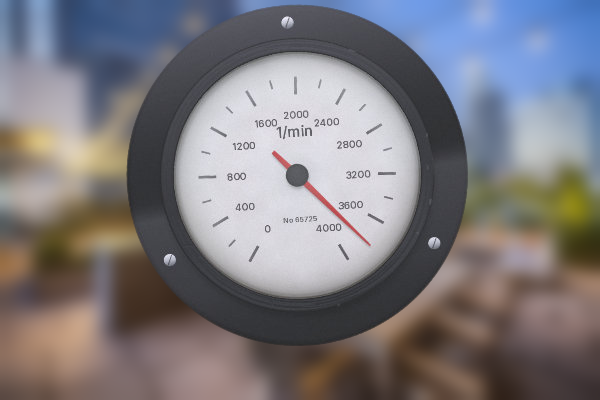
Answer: 3800 rpm
